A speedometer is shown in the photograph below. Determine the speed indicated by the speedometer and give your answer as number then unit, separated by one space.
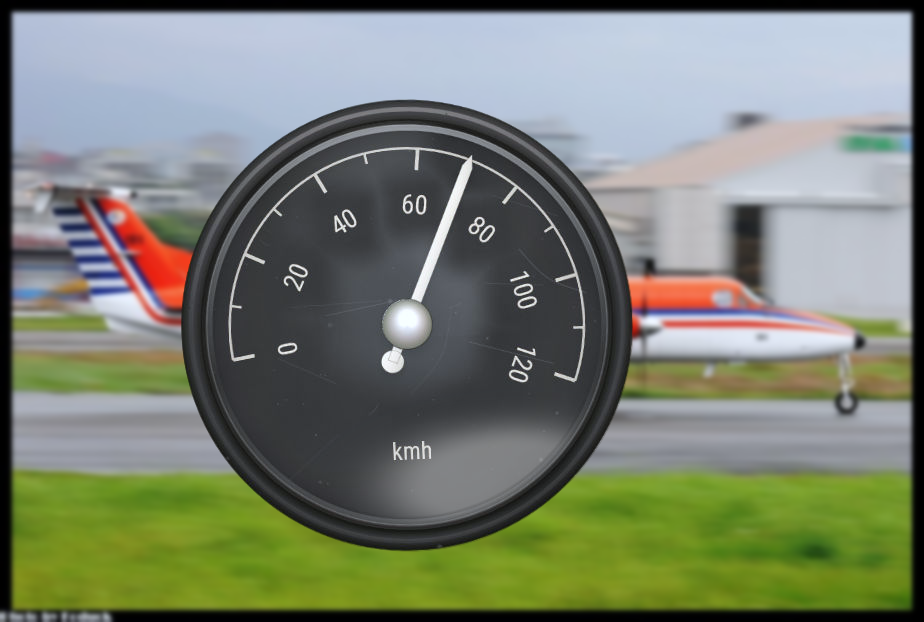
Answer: 70 km/h
